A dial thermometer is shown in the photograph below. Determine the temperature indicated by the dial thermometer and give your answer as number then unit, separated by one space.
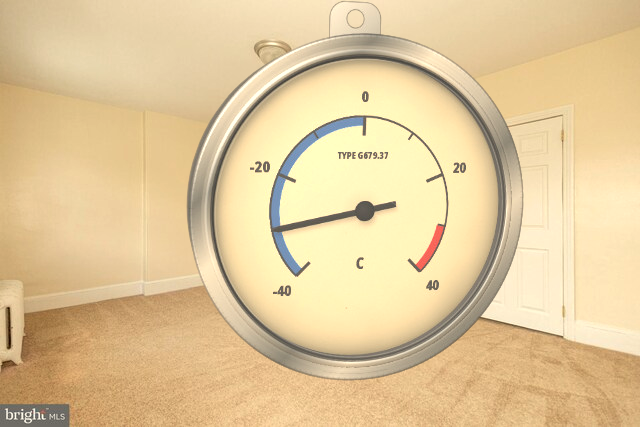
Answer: -30 °C
